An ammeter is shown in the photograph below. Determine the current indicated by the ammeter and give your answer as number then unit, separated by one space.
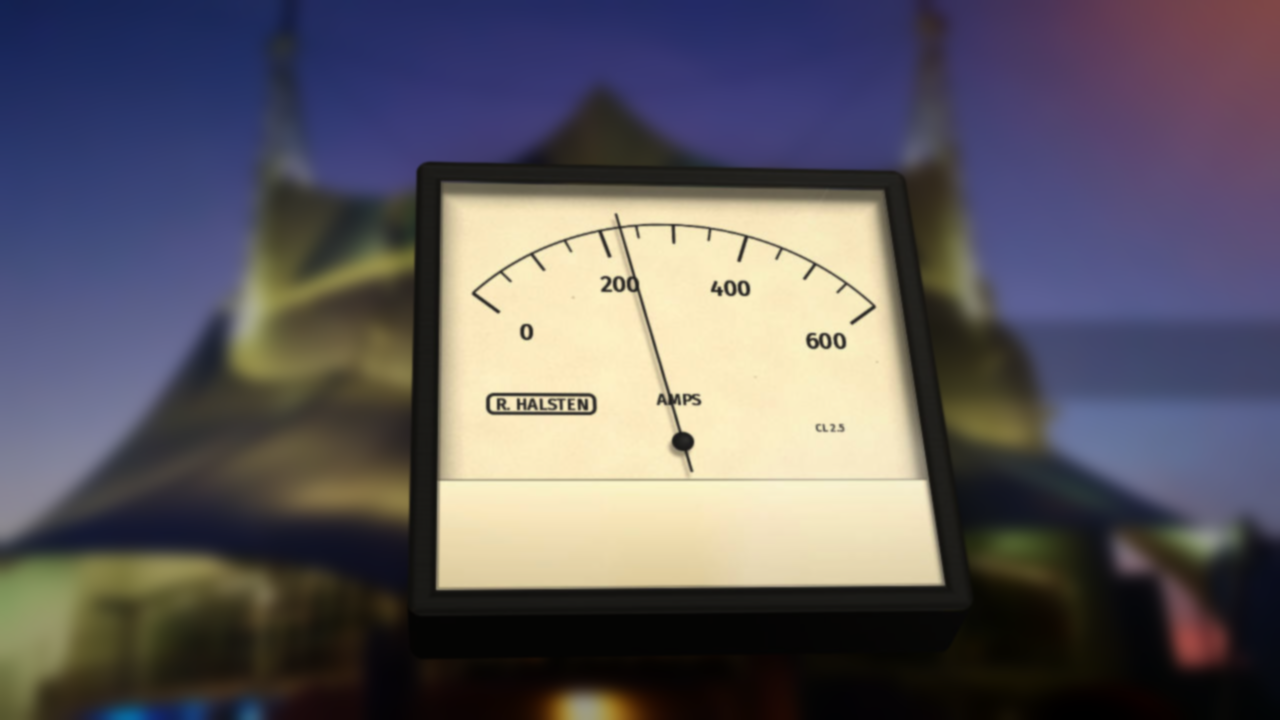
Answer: 225 A
